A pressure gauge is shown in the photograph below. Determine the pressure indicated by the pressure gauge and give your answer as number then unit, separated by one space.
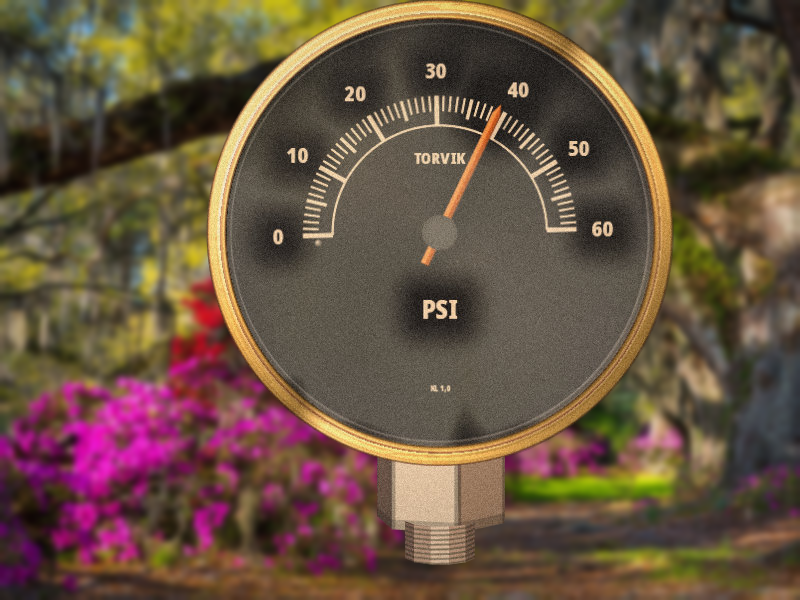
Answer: 39 psi
